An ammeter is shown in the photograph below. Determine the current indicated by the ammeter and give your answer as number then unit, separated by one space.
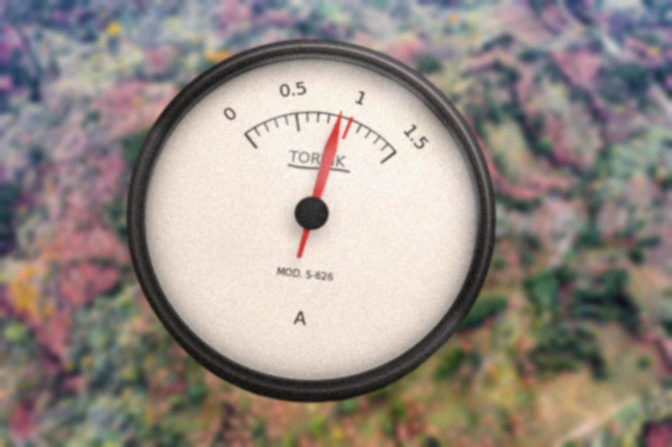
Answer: 0.9 A
